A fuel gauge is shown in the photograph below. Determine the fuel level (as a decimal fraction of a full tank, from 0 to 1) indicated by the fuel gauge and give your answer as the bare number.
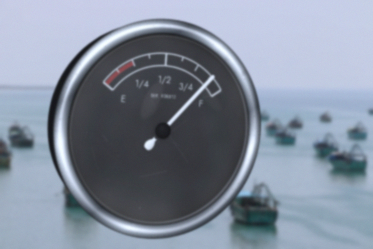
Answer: 0.875
